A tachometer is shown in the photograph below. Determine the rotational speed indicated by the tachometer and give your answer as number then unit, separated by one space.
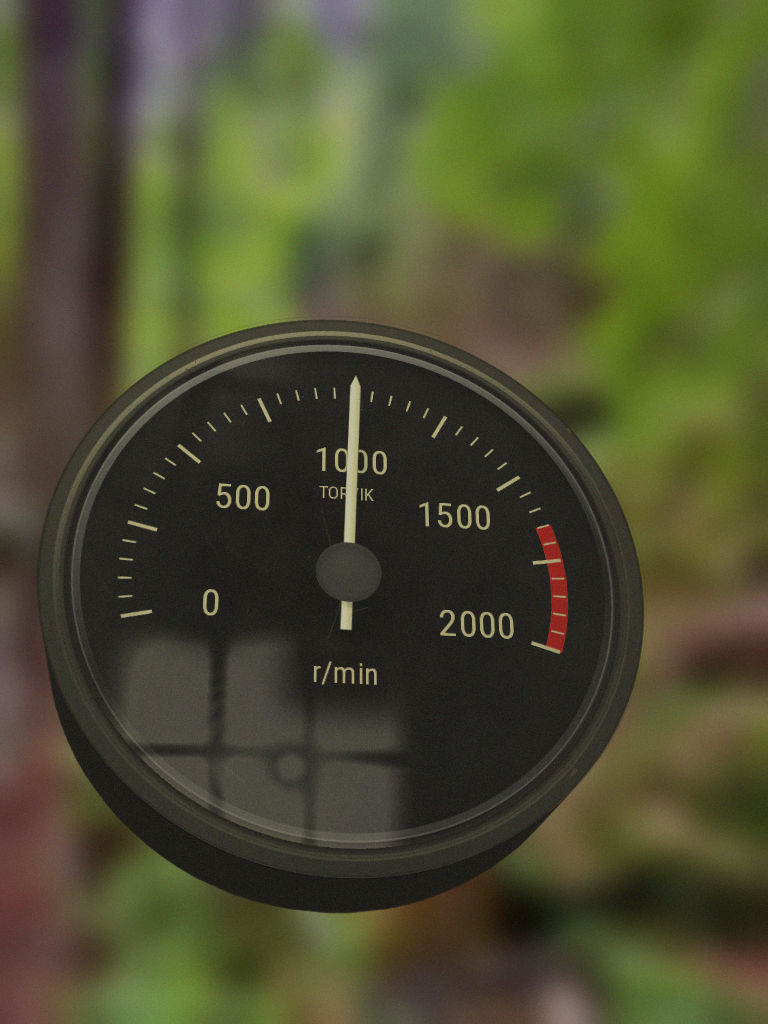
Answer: 1000 rpm
